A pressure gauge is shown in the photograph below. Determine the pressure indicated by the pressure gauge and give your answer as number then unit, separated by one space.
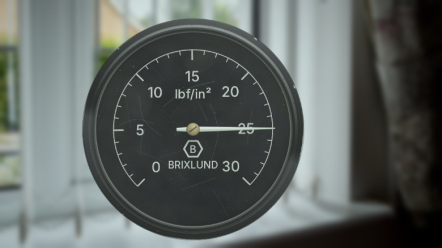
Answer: 25 psi
